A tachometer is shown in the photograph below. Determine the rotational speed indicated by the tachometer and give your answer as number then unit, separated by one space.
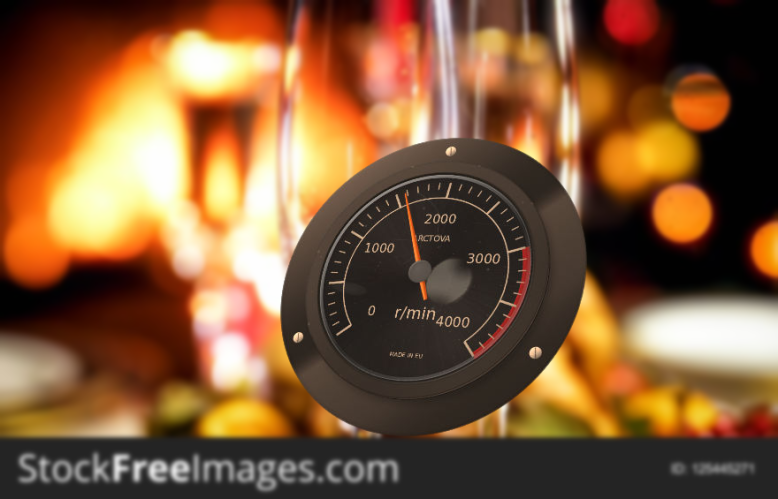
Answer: 1600 rpm
